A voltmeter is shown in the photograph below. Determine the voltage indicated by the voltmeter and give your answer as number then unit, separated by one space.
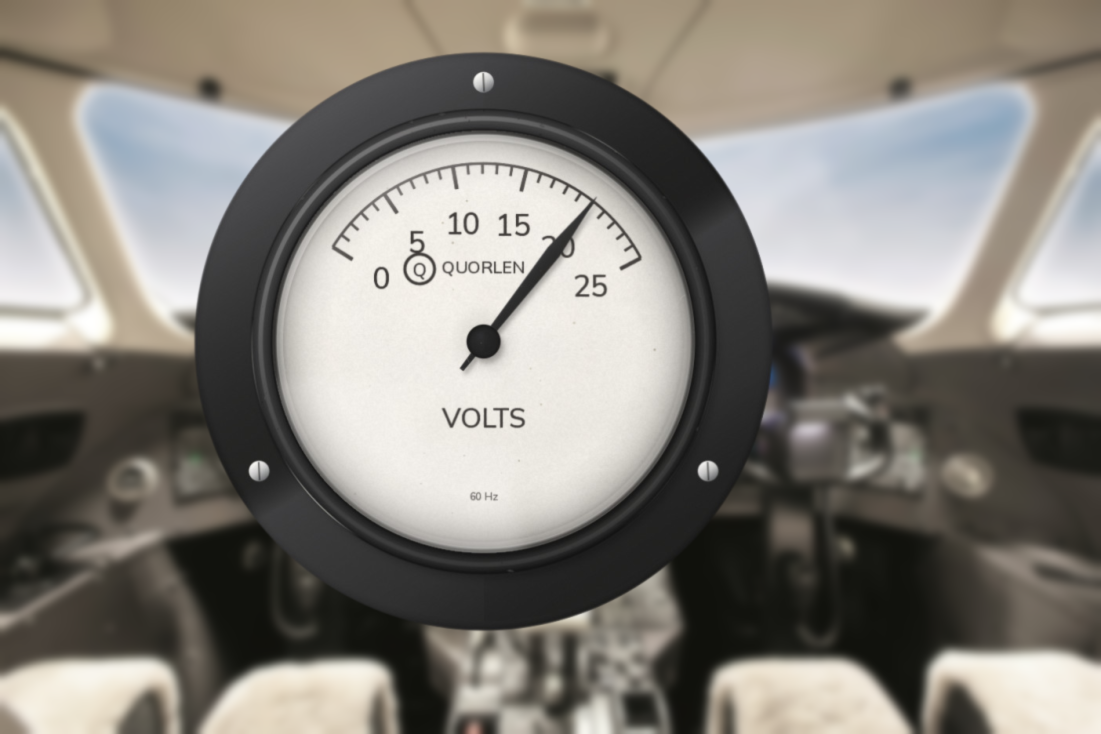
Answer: 20 V
